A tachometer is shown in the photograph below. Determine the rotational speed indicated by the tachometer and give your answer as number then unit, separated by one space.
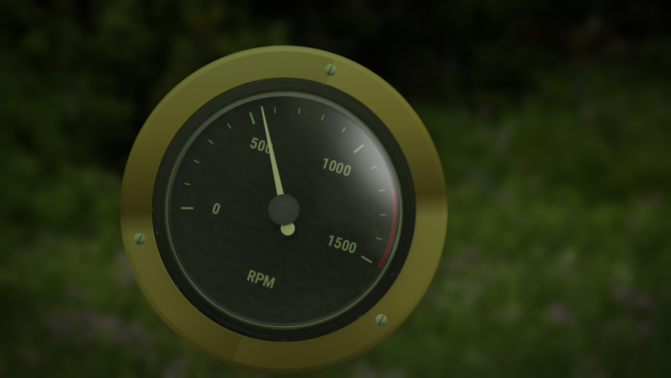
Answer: 550 rpm
